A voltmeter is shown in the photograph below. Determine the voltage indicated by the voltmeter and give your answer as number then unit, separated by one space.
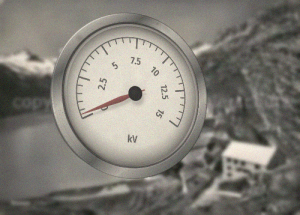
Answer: 0.25 kV
